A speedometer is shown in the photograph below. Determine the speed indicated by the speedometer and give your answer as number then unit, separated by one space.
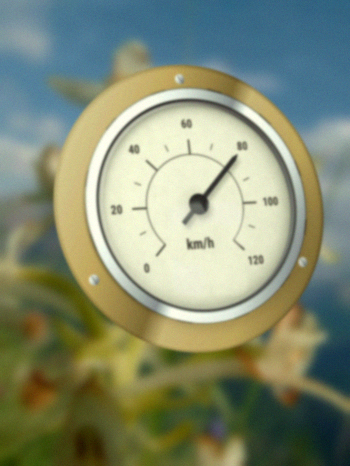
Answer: 80 km/h
